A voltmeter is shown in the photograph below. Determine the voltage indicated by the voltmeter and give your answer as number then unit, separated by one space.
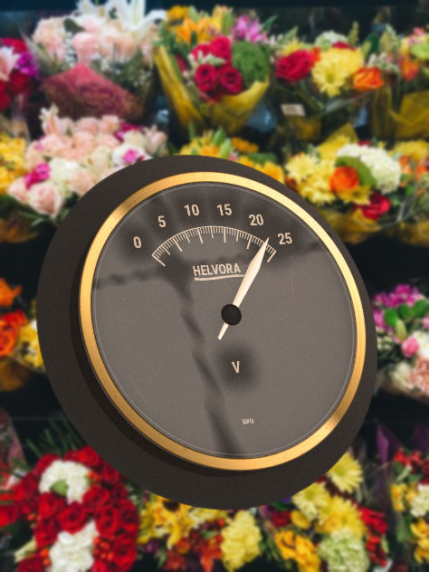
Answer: 22.5 V
